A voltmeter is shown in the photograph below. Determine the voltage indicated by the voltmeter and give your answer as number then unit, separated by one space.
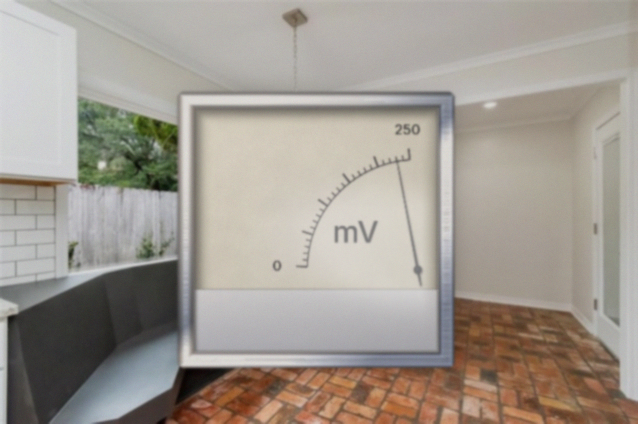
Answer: 230 mV
